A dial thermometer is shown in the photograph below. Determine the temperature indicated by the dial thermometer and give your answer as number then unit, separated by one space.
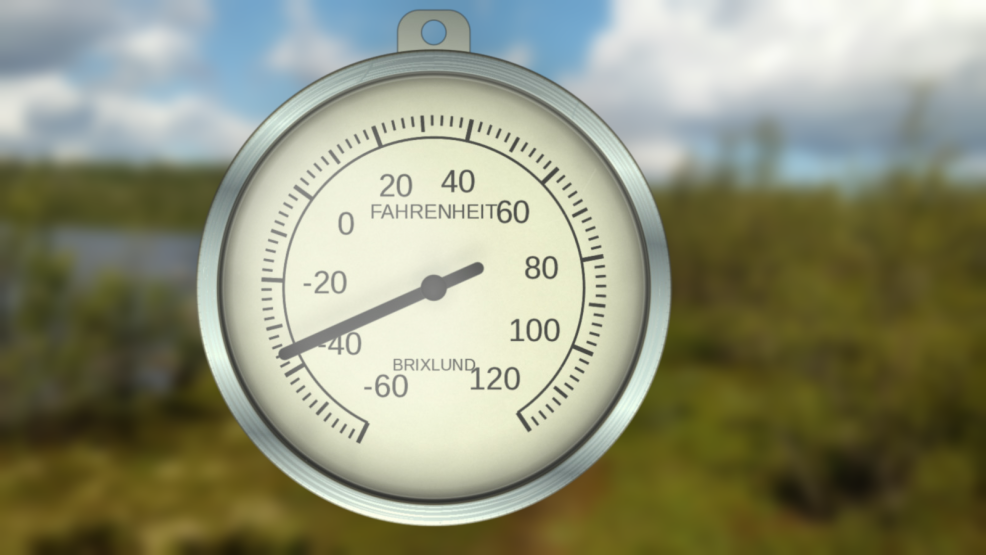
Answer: -36 °F
